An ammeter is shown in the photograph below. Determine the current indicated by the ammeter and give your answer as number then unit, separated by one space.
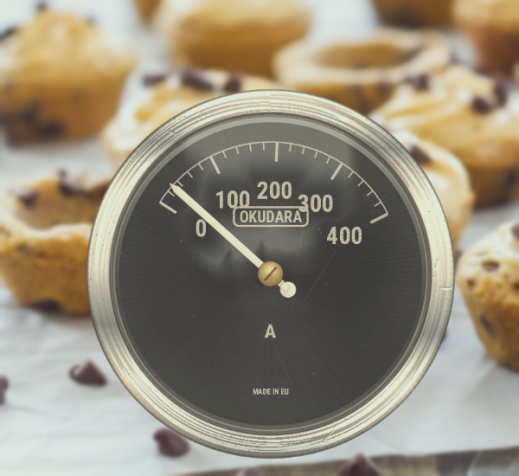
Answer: 30 A
